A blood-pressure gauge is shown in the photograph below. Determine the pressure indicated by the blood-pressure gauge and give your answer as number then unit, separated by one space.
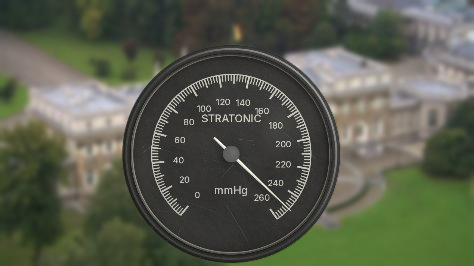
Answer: 250 mmHg
